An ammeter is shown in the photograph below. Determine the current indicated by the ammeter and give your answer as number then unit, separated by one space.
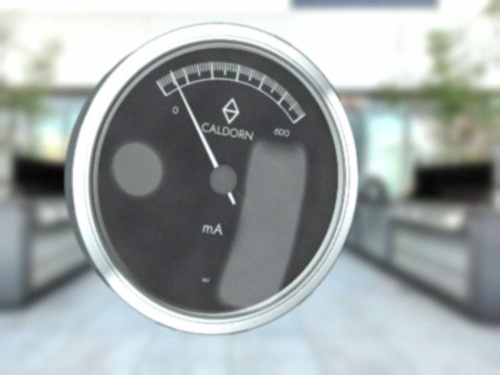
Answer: 50 mA
